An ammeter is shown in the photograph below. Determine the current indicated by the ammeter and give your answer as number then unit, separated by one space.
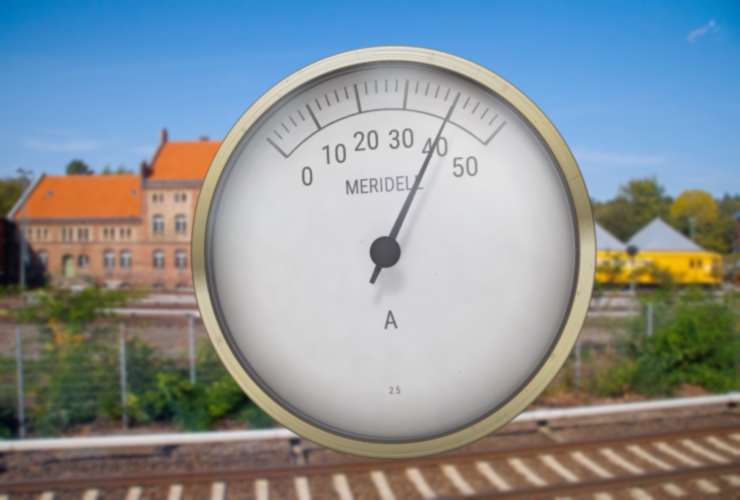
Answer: 40 A
